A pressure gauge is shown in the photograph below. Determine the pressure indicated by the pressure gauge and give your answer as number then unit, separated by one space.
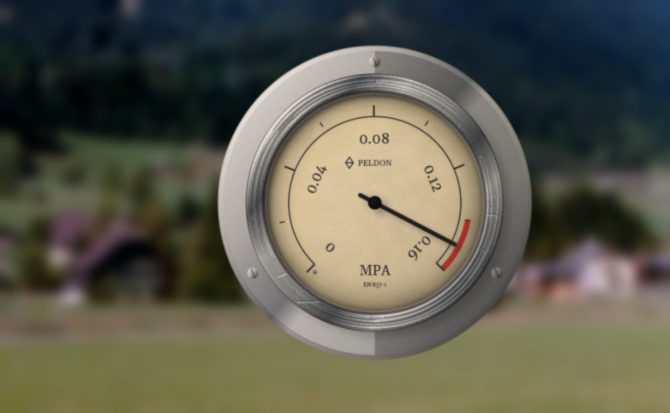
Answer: 0.15 MPa
